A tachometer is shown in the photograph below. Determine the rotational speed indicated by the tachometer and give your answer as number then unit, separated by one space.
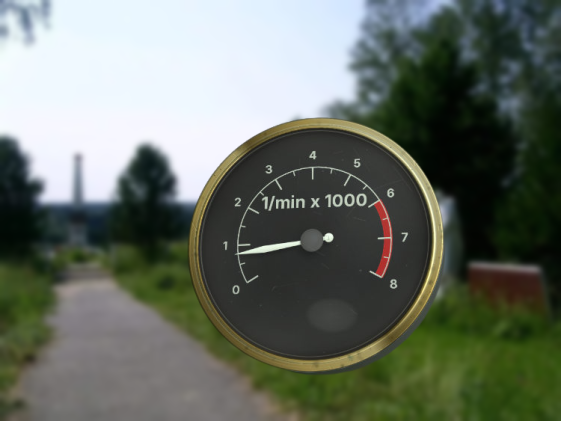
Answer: 750 rpm
